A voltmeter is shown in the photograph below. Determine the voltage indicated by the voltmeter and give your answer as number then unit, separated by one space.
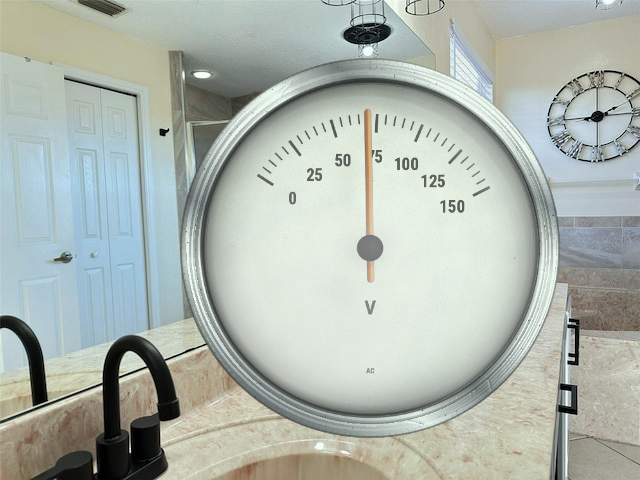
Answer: 70 V
